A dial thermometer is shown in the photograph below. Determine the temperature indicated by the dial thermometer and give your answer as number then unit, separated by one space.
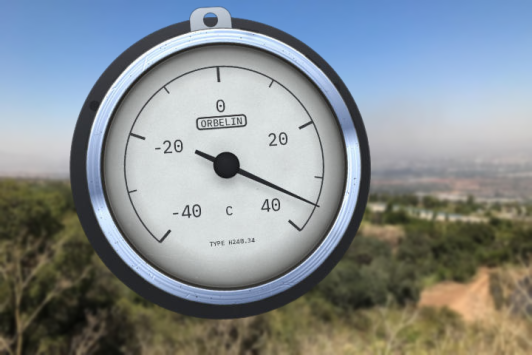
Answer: 35 °C
